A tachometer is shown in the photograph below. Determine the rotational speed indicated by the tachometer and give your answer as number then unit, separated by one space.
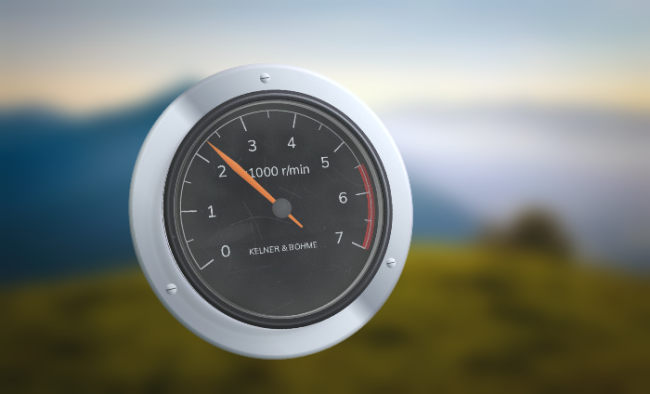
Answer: 2250 rpm
